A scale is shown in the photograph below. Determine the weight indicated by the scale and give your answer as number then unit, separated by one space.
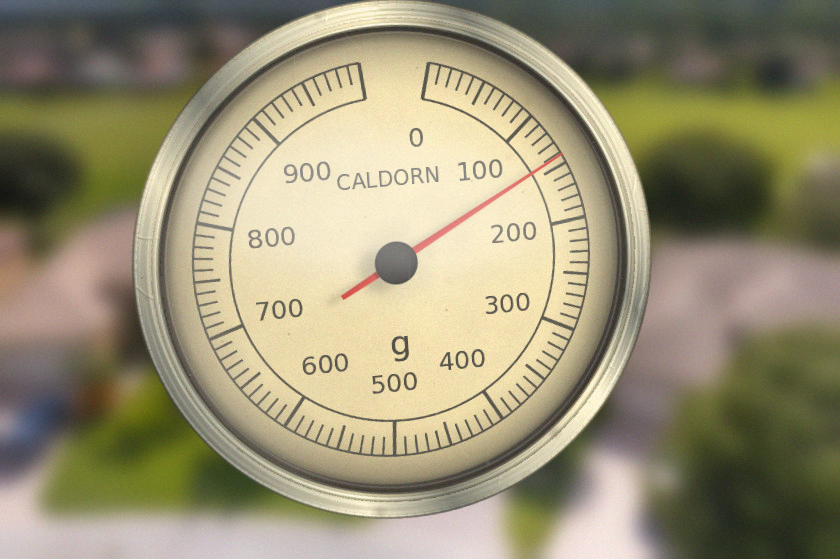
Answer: 140 g
